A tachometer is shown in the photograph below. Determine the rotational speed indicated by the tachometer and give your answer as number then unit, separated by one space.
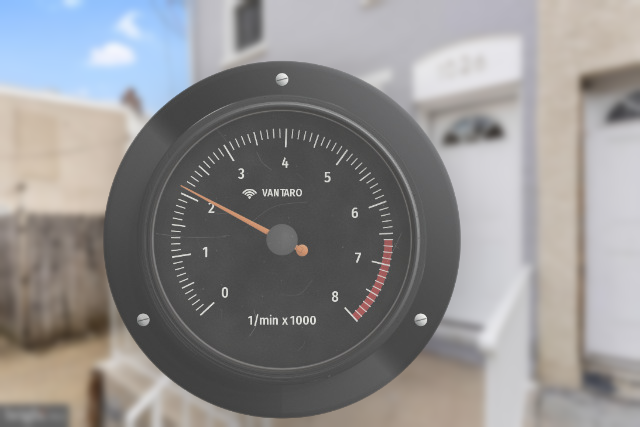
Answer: 2100 rpm
